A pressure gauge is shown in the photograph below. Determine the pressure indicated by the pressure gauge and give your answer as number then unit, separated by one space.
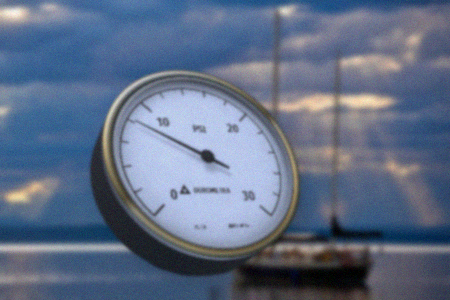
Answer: 8 psi
